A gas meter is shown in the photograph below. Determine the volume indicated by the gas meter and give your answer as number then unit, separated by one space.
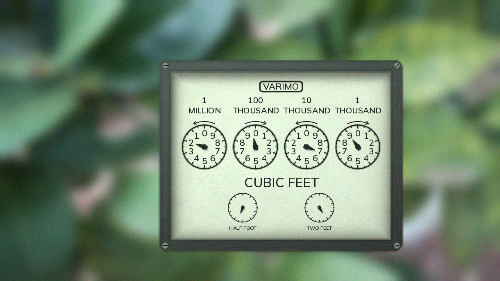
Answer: 196900 ft³
